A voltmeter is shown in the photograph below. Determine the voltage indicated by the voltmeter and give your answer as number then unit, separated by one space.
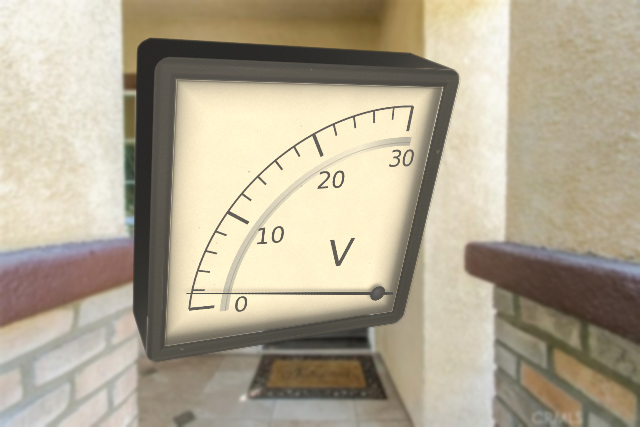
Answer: 2 V
